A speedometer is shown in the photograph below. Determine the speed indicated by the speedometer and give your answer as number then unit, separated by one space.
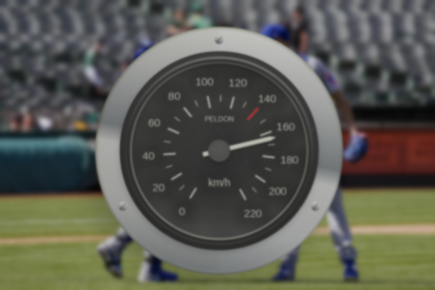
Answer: 165 km/h
